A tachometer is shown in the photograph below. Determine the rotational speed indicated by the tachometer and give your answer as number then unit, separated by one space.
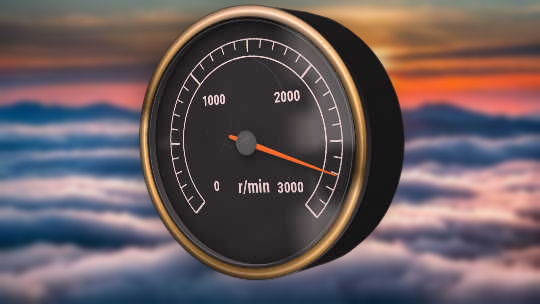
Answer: 2700 rpm
